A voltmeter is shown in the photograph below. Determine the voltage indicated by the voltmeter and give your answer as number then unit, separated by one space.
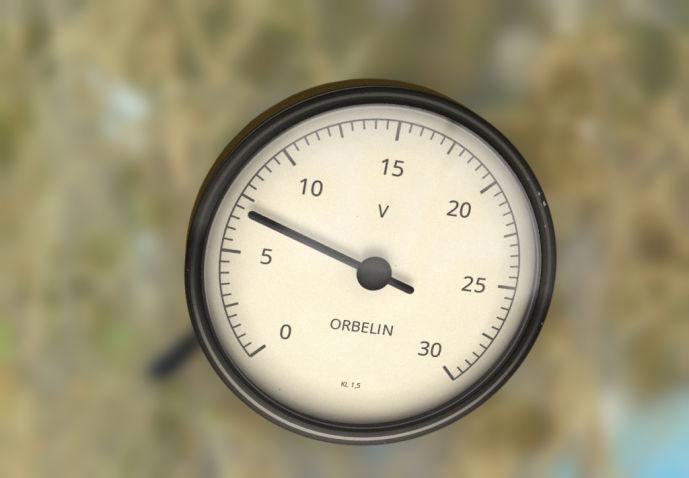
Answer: 7 V
